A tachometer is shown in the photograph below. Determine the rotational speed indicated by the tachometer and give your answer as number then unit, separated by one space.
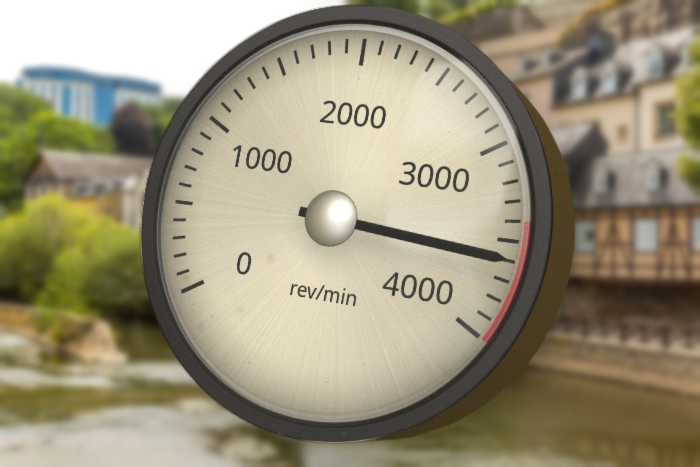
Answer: 3600 rpm
